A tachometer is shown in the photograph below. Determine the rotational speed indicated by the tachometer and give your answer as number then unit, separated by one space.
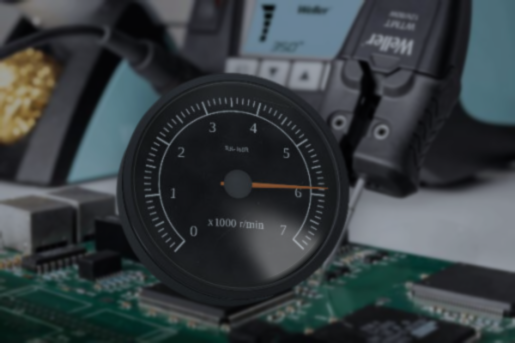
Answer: 5900 rpm
